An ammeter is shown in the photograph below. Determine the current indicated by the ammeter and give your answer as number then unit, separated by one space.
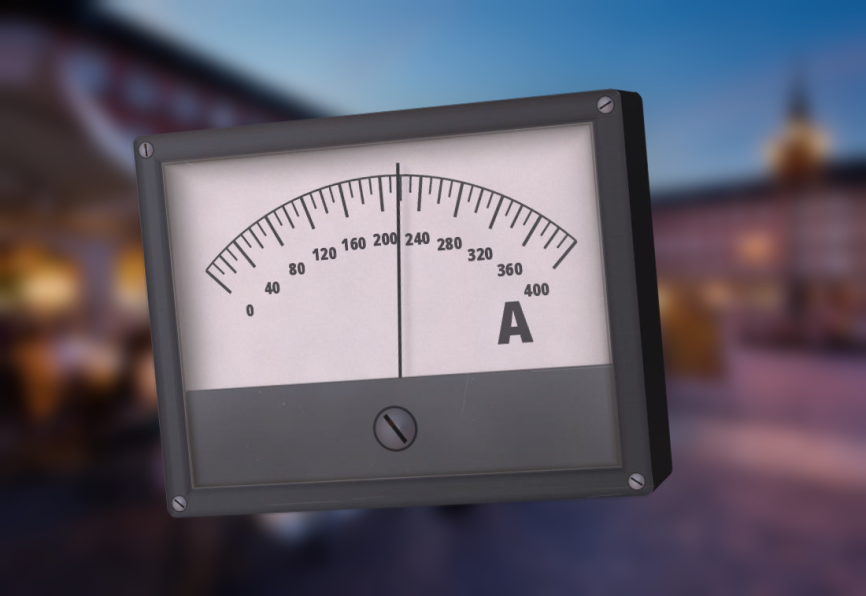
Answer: 220 A
